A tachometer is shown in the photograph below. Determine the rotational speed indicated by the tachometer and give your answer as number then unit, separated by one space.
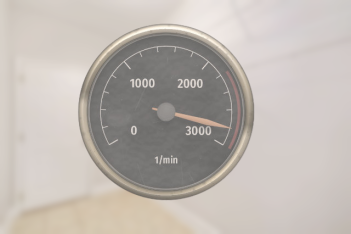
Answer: 2800 rpm
